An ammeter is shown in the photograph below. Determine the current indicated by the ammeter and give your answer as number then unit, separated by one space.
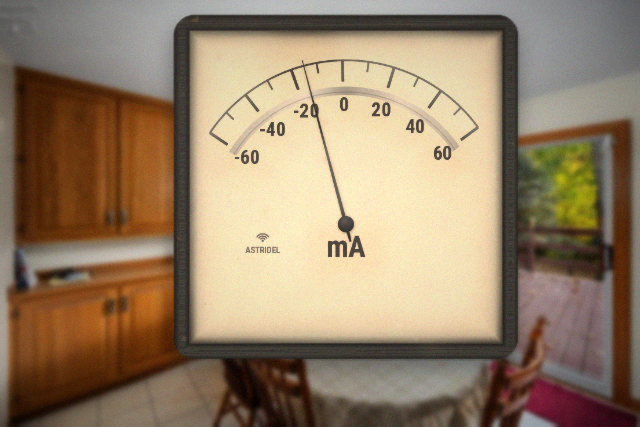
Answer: -15 mA
